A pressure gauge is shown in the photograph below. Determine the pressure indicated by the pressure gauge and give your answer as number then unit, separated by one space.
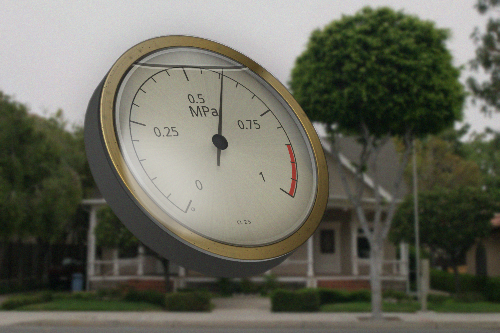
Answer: 0.6 MPa
